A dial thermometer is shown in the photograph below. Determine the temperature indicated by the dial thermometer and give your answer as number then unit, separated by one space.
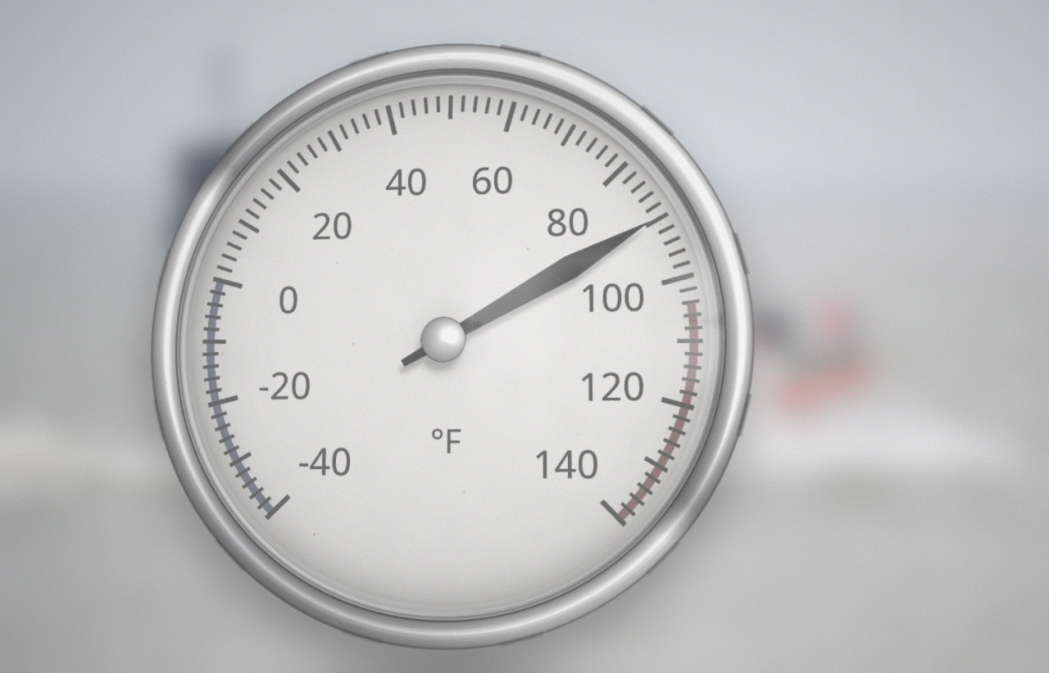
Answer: 90 °F
